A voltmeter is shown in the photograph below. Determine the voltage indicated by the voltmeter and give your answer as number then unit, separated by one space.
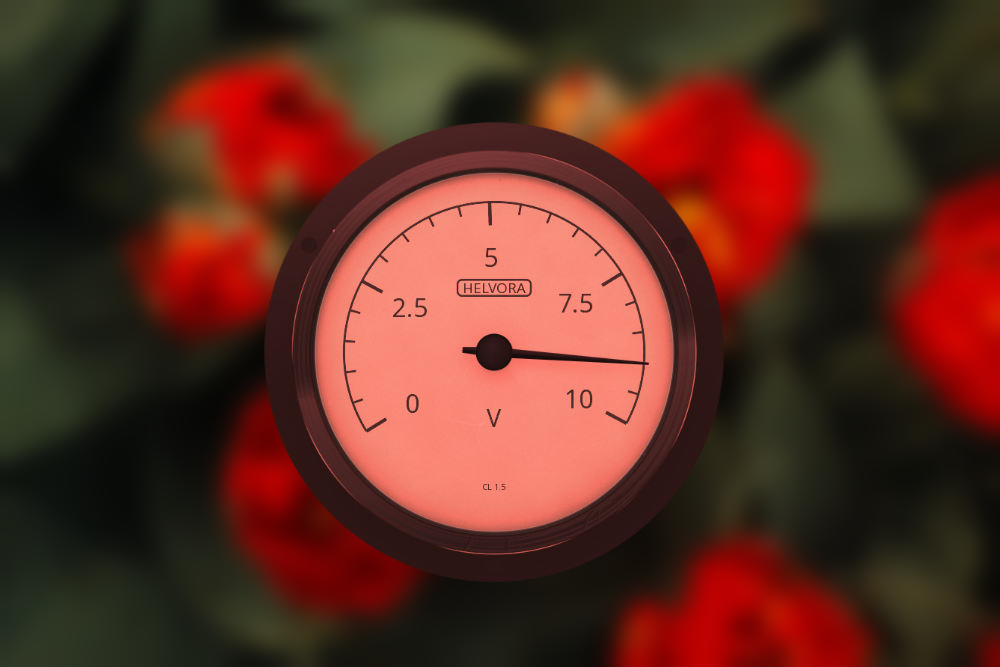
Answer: 9 V
